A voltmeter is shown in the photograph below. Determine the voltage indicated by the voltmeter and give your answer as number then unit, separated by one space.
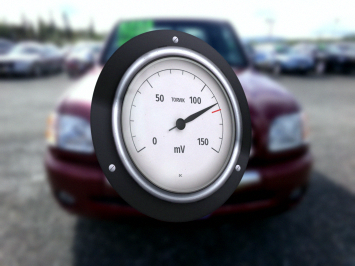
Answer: 115 mV
